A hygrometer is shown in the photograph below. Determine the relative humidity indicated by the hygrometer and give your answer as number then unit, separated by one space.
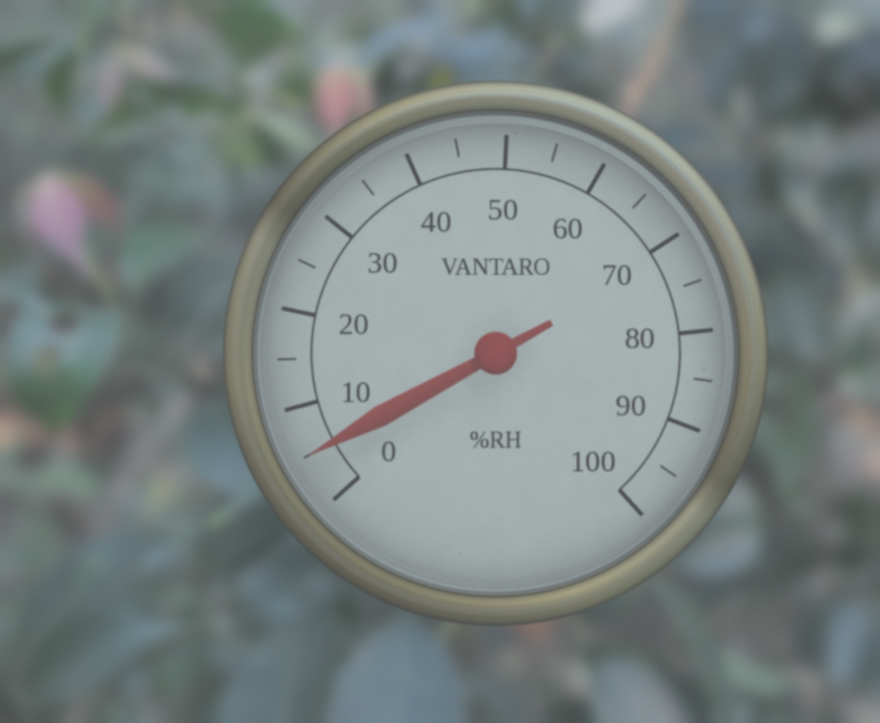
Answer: 5 %
